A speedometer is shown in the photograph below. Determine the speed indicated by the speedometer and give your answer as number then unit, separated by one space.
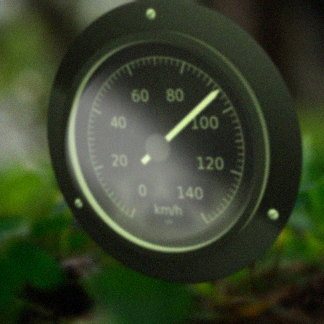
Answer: 94 km/h
